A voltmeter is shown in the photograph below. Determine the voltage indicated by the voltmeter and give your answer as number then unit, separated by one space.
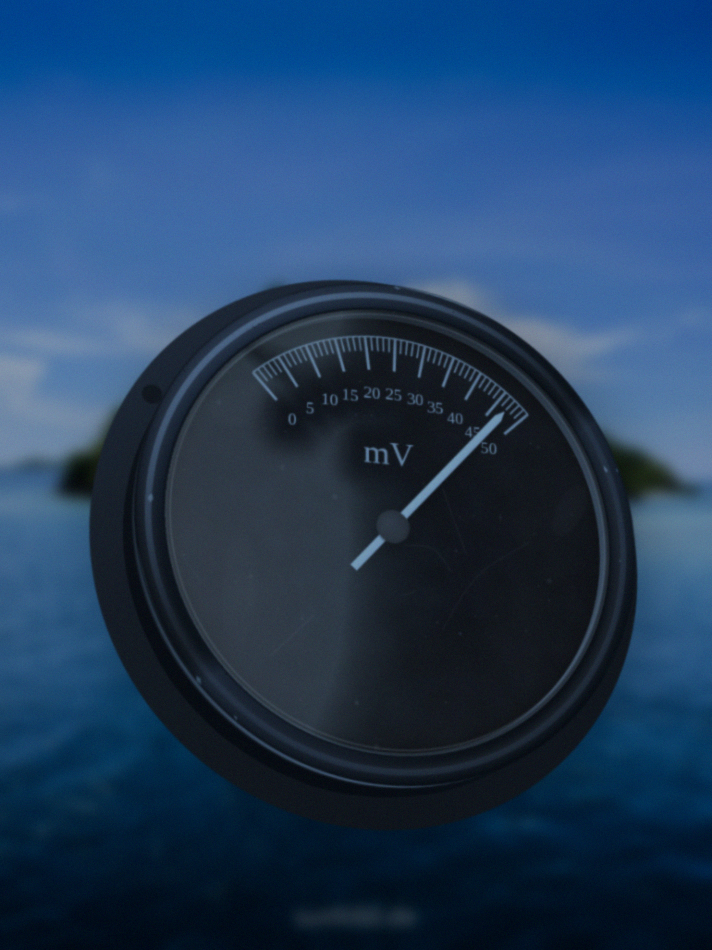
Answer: 47 mV
